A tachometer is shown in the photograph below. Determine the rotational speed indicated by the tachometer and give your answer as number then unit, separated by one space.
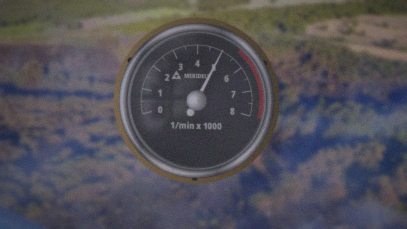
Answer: 5000 rpm
